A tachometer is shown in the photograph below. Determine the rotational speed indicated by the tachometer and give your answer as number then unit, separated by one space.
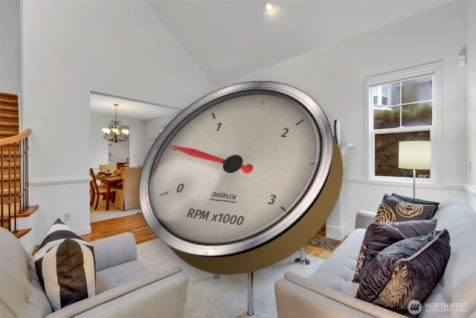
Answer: 500 rpm
